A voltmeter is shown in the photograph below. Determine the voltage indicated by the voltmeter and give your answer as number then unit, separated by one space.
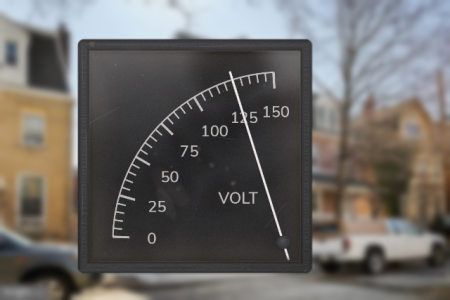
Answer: 125 V
